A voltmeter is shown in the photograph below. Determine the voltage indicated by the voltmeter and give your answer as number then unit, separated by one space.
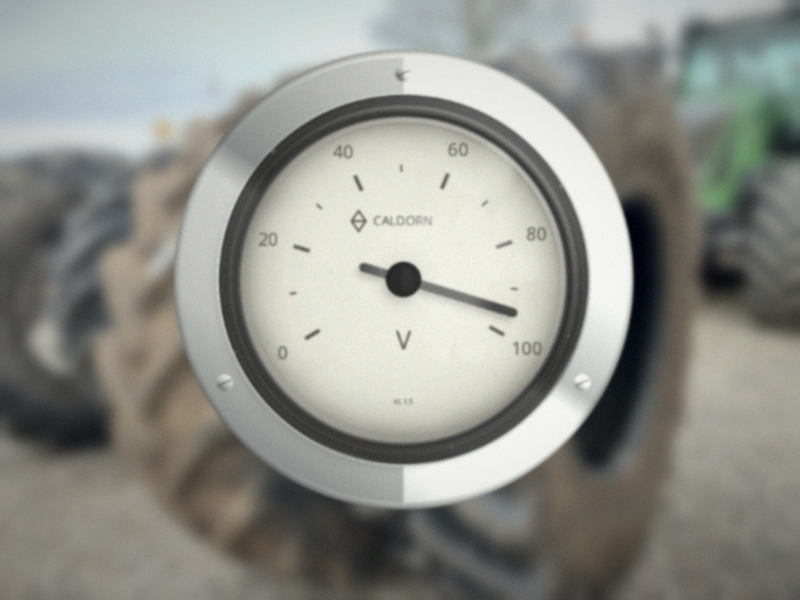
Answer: 95 V
